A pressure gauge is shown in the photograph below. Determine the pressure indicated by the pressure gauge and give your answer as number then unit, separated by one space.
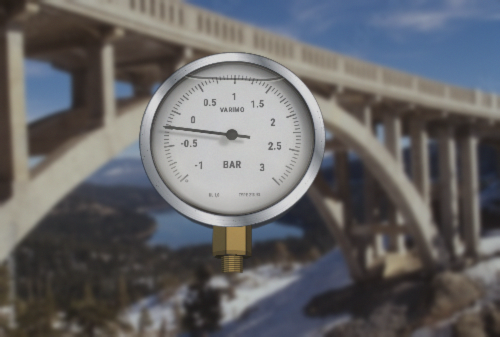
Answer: -0.25 bar
